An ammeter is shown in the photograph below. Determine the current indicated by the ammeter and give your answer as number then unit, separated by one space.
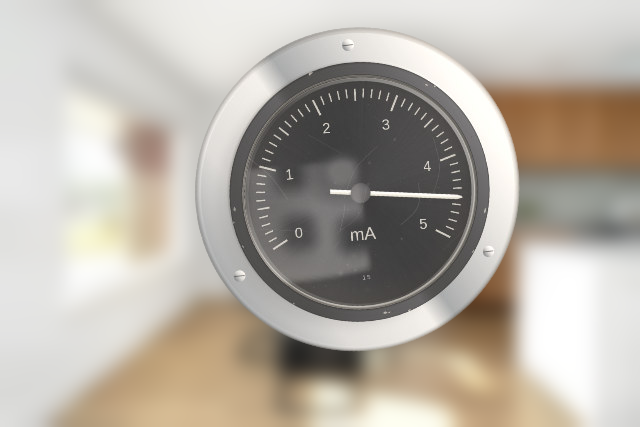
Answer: 4.5 mA
